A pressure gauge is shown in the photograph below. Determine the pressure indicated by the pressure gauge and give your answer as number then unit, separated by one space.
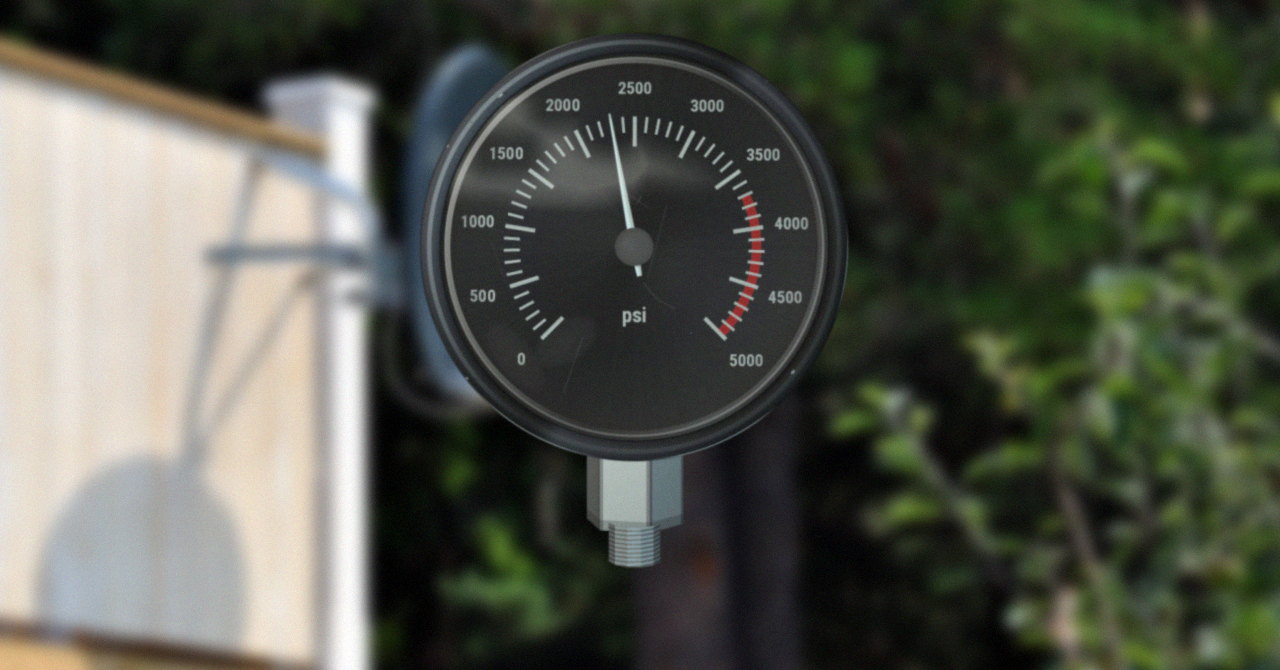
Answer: 2300 psi
